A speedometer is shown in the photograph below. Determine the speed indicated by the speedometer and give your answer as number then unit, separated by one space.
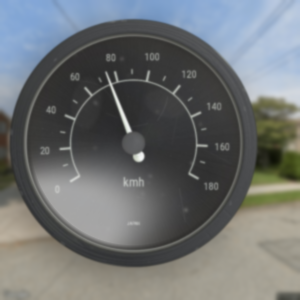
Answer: 75 km/h
